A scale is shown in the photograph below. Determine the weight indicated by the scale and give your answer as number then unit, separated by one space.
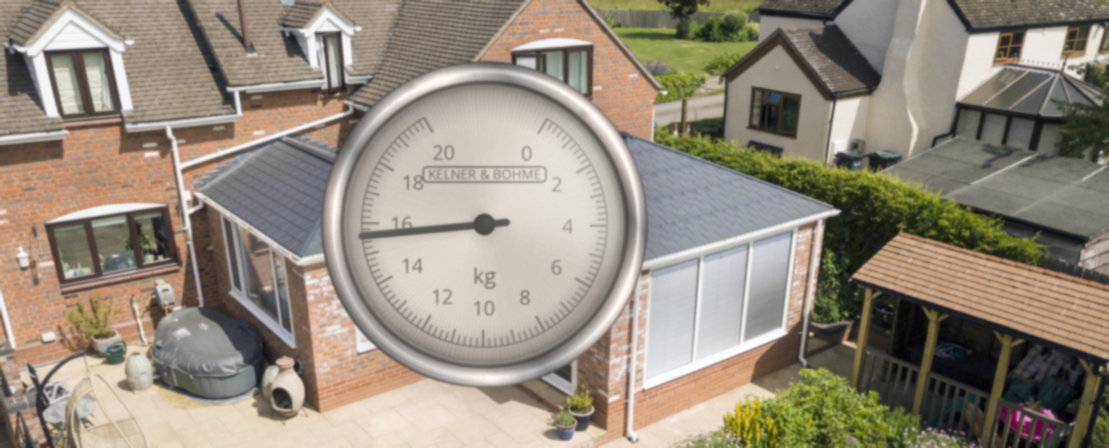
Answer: 15.6 kg
